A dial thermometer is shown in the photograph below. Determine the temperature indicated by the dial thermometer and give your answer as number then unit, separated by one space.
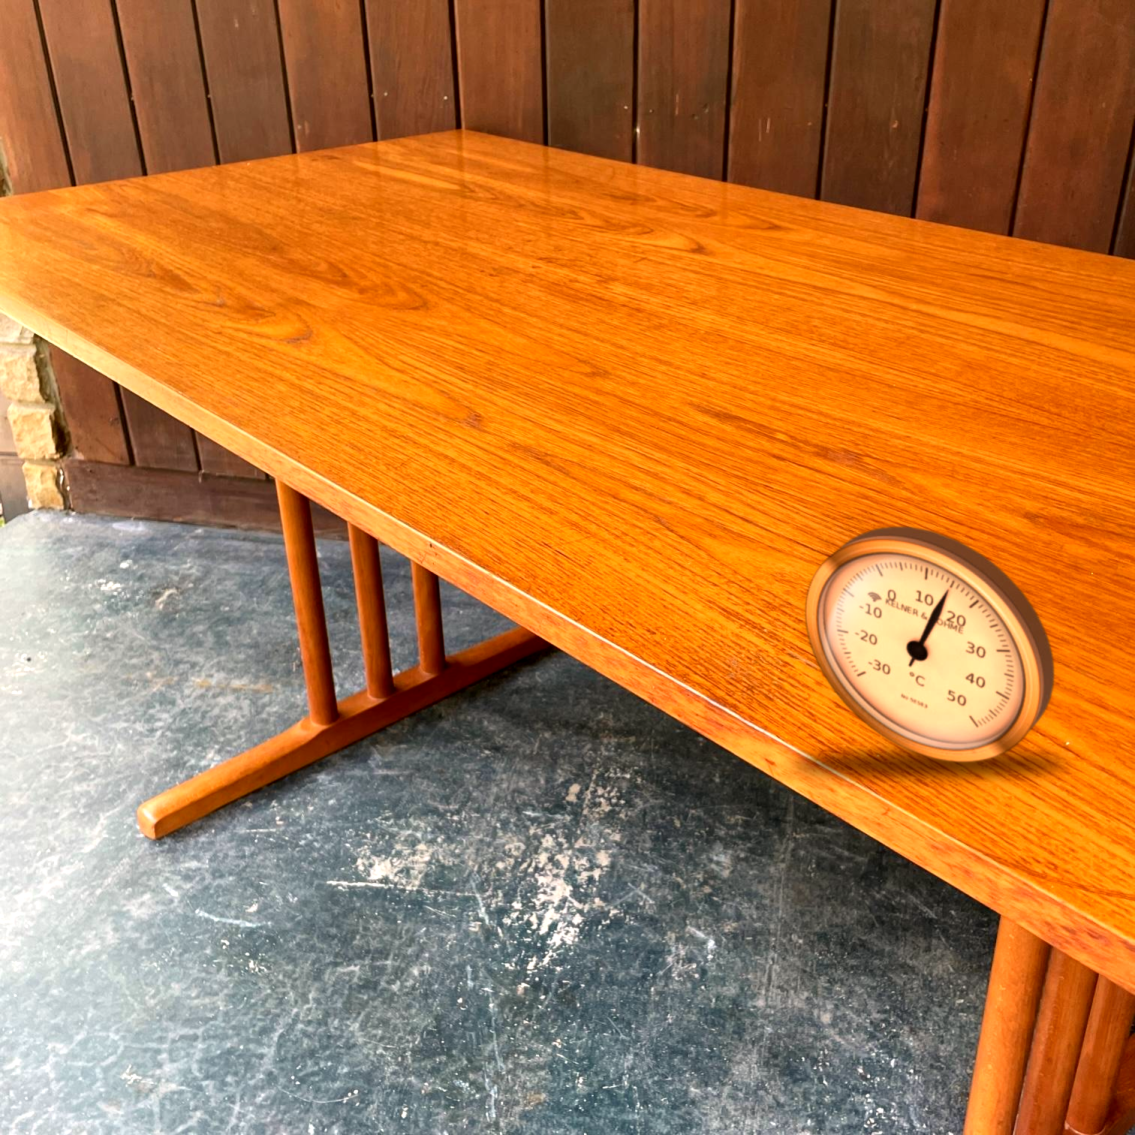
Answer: 15 °C
